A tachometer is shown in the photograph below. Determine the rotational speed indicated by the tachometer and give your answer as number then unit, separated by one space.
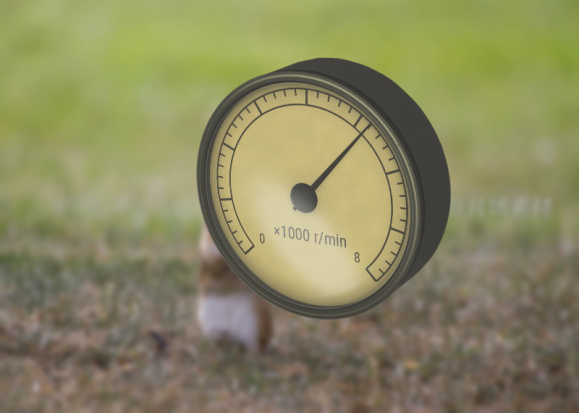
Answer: 5200 rpm
